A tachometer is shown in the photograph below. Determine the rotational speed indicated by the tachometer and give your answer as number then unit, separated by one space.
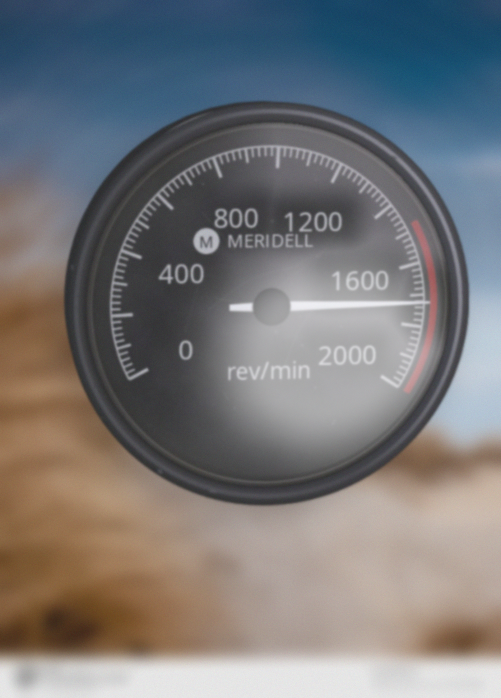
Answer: 1720 rpm
